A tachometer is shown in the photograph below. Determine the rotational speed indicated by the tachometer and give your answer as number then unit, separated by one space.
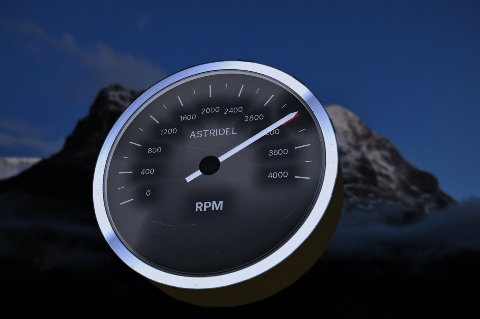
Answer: 3200 rpm
